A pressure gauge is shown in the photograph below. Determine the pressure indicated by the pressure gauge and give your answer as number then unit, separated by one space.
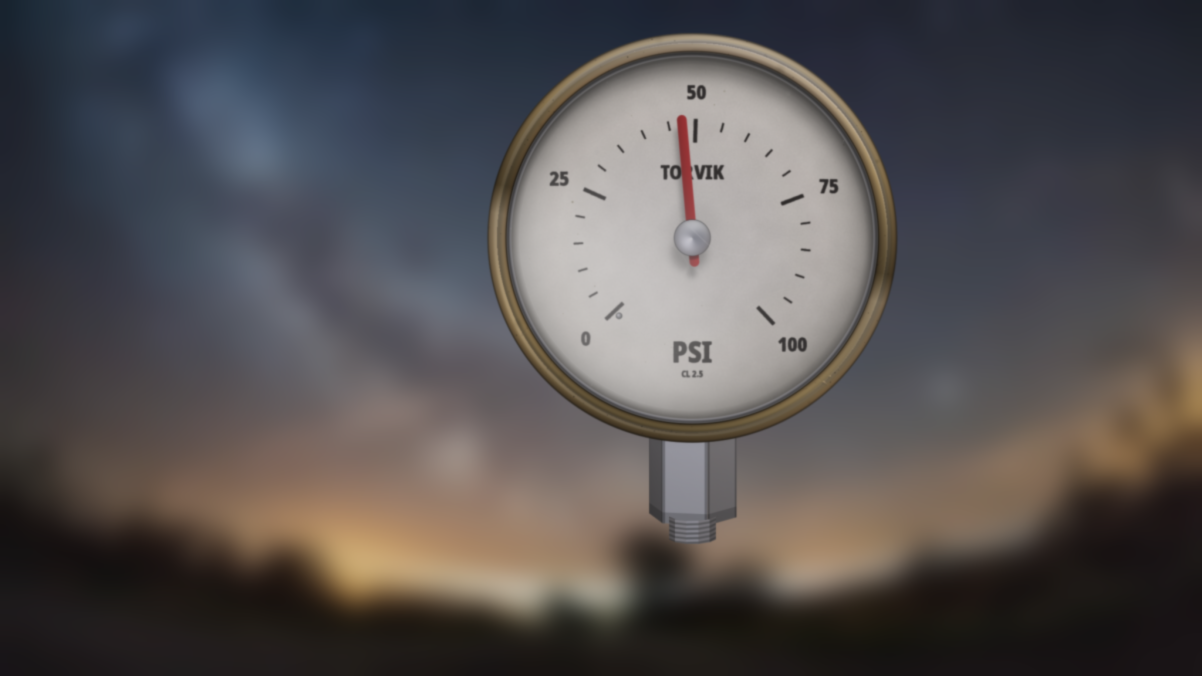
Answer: 47.5 psi
